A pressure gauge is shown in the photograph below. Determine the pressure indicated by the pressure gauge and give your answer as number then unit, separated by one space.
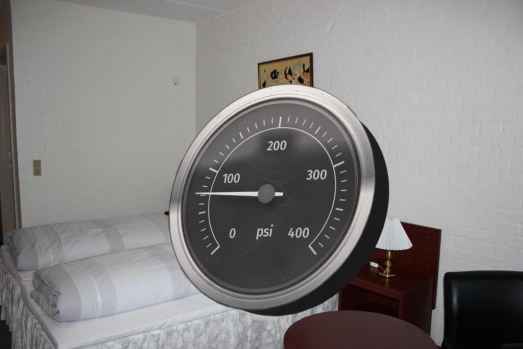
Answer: 70 psi
